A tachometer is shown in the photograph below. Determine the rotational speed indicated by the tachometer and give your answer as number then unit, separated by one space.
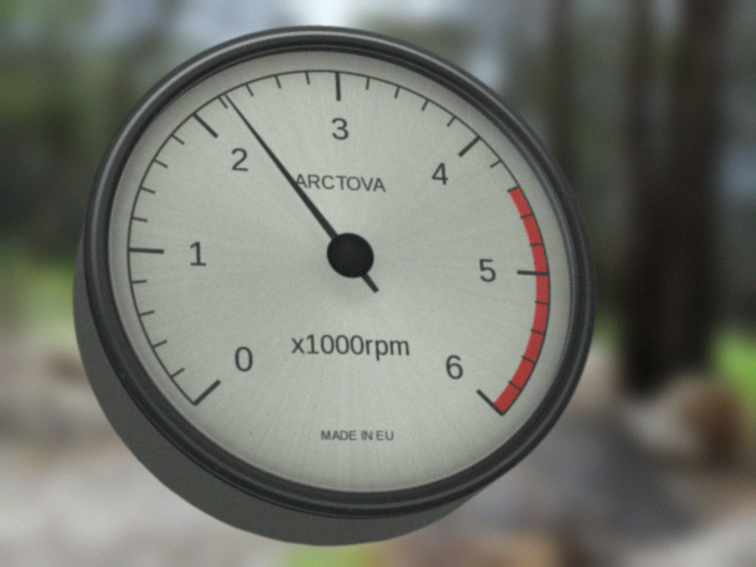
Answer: 2200 rpm
